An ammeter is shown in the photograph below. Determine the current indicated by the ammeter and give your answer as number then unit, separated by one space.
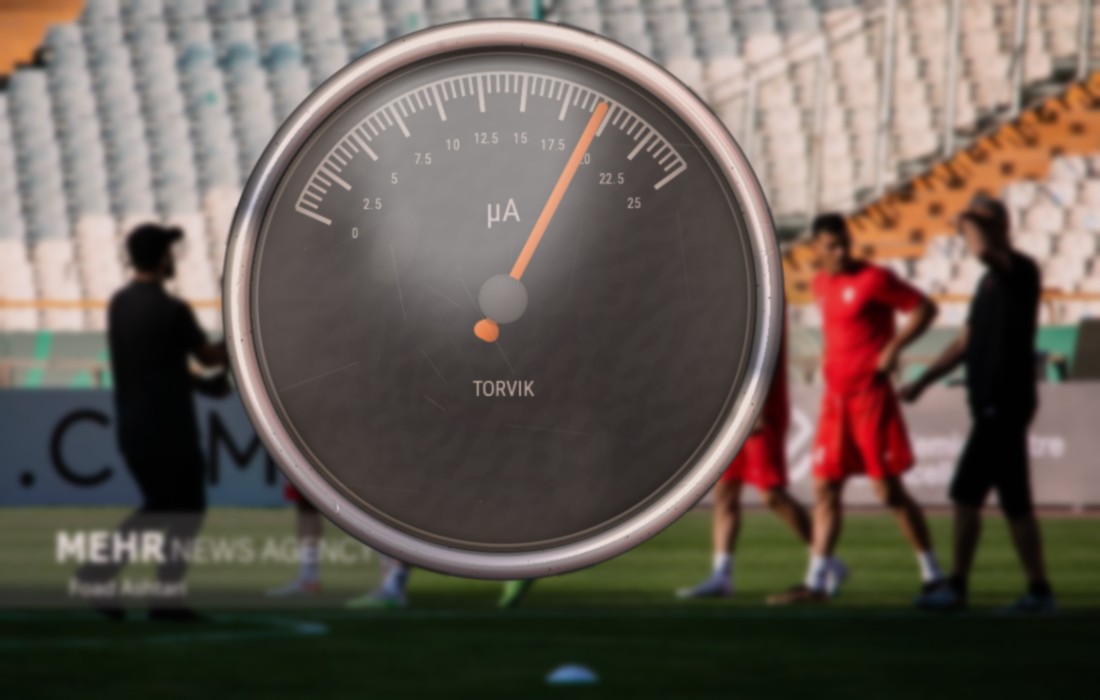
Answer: 19.5 µA
